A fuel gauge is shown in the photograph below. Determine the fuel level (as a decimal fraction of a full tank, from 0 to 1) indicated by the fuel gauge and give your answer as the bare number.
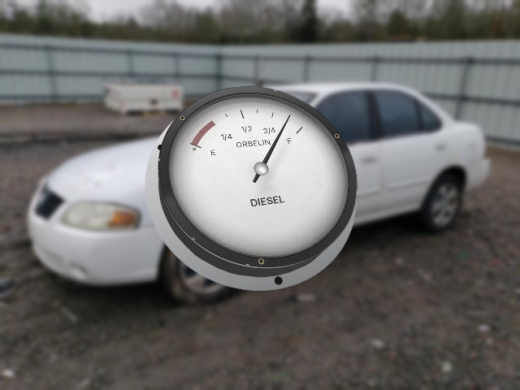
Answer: 0.875
